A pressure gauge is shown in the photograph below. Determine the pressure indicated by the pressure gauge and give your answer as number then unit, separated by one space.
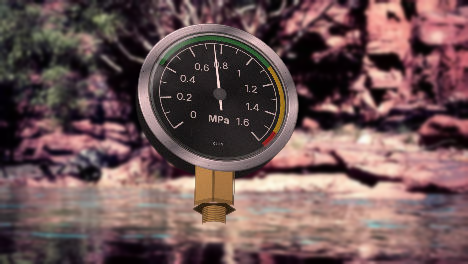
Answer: 0.75 MPa
